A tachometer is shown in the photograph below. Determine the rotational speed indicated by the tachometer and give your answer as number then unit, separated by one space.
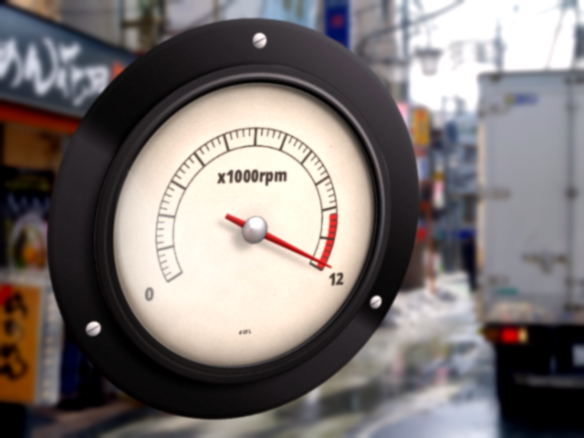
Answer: 11800 rpm
